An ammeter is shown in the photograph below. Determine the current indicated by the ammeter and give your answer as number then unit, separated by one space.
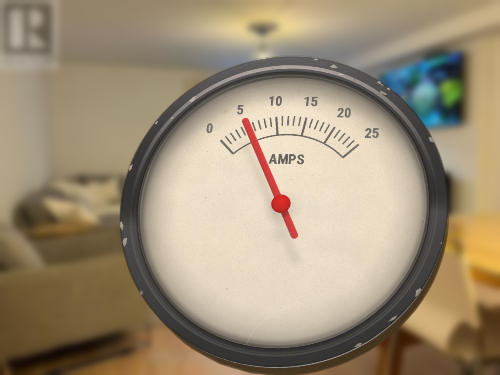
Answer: 5 A
